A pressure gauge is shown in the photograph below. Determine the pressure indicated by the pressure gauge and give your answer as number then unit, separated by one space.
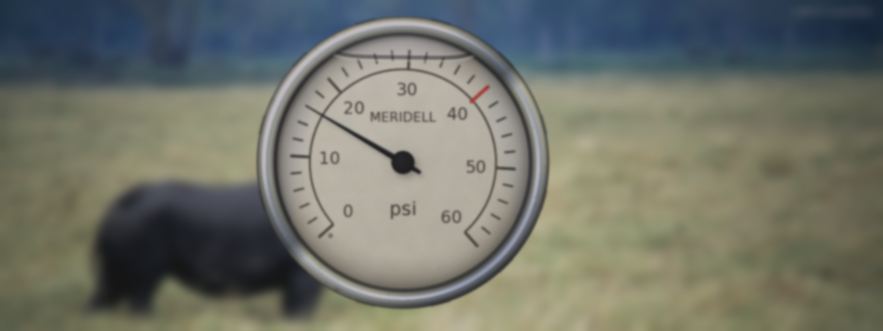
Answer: 16 psi
